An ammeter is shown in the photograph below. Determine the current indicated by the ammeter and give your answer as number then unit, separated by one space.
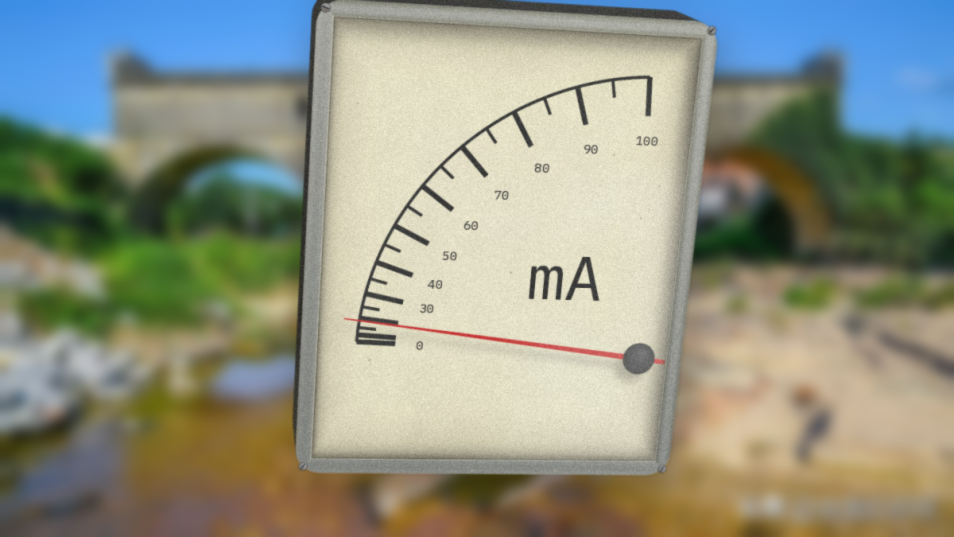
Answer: 20 mA
